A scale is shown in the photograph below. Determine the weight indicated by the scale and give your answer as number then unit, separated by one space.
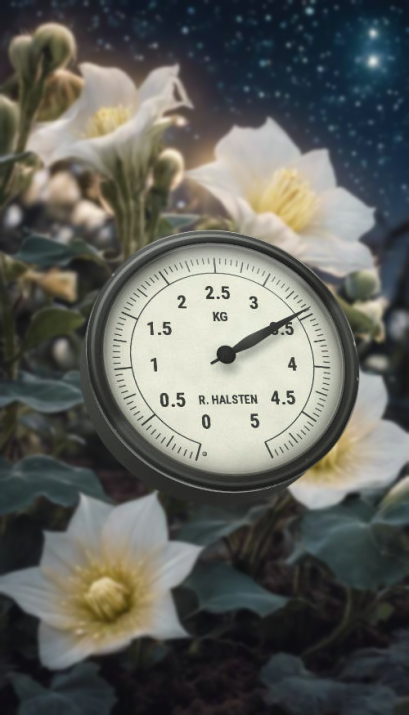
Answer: 3.45 kg
